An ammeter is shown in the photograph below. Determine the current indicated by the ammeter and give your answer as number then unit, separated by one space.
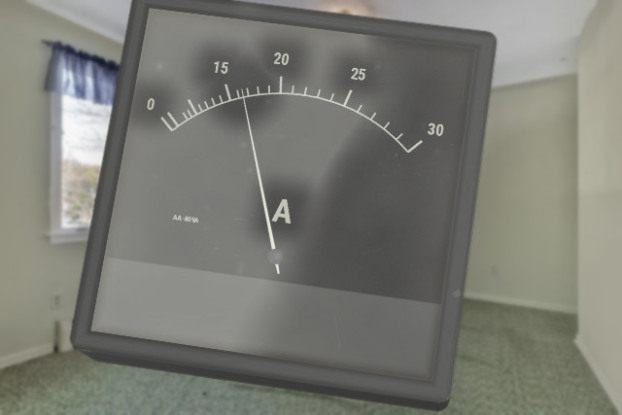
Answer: 16.5 A
